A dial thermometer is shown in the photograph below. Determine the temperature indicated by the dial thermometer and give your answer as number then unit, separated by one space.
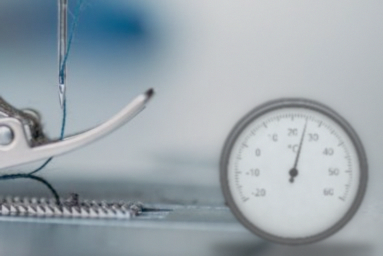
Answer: 25 °C
